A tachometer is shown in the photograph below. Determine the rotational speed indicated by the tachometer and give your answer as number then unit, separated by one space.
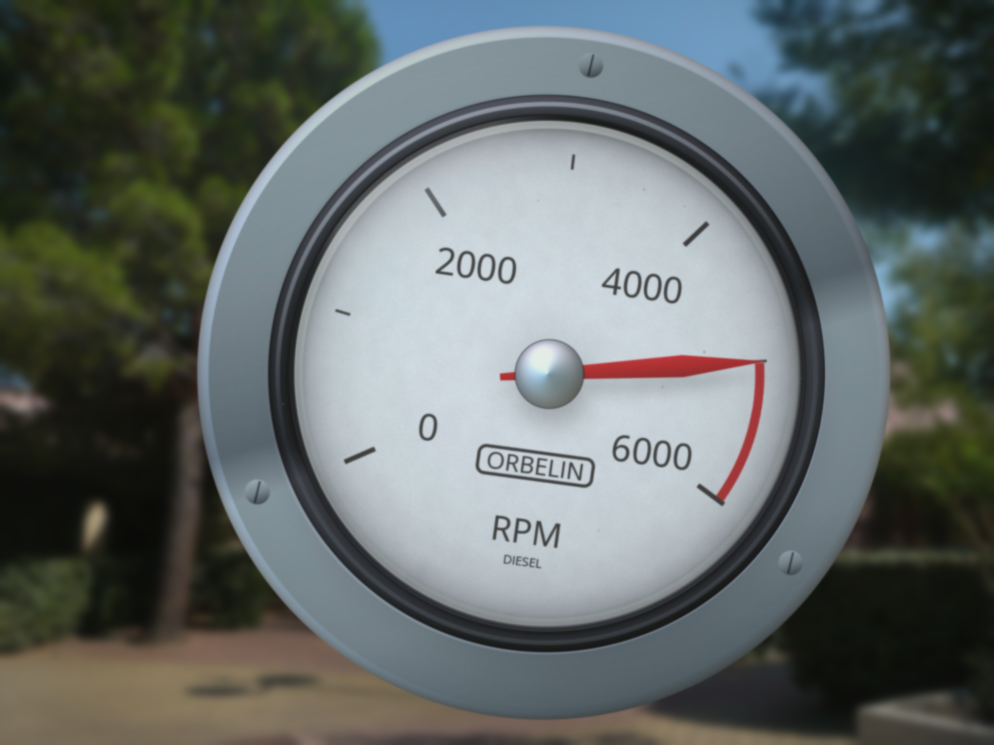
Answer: 5000 rpm
